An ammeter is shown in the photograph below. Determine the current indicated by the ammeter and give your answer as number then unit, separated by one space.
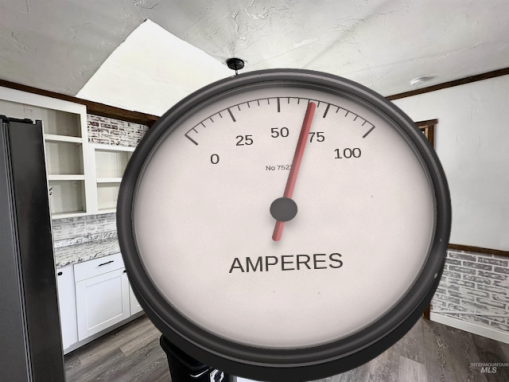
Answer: 67.5 A
